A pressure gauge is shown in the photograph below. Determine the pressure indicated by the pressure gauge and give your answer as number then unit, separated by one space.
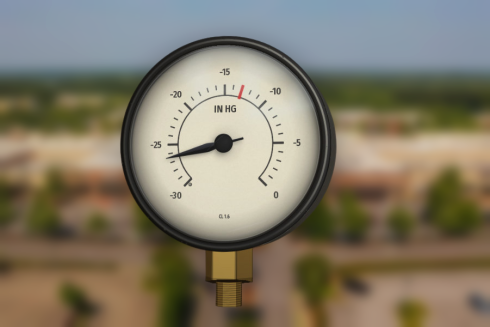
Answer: -26.5 inHg
